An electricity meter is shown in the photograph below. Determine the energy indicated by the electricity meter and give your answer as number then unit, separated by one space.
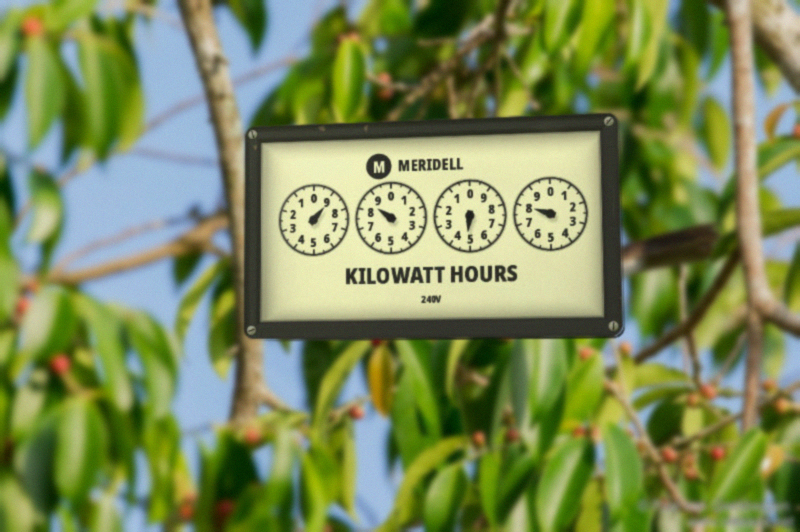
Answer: 8848 kWh
